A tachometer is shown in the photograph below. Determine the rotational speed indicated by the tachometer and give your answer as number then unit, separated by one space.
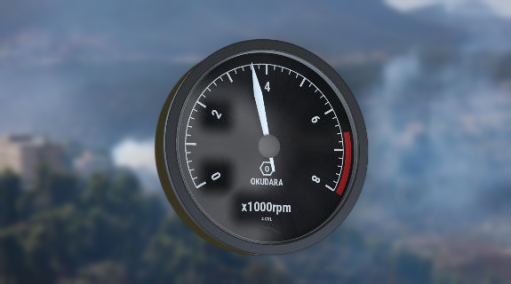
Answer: 3600 rpm
